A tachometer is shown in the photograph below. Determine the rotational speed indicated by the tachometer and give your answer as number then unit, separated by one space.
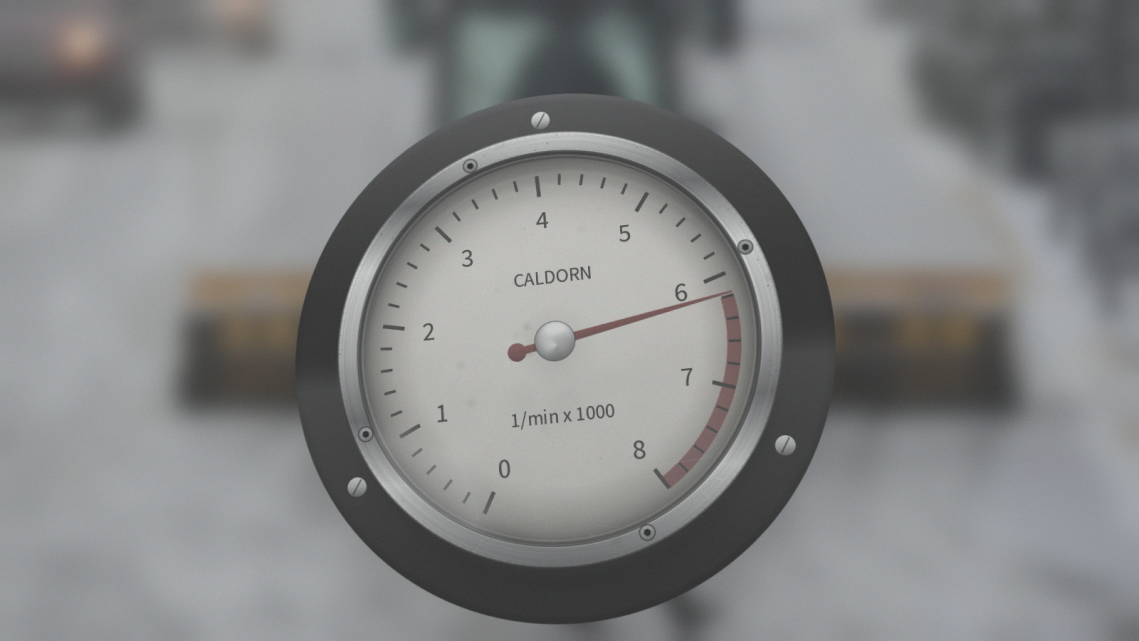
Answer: 6200 rpm
